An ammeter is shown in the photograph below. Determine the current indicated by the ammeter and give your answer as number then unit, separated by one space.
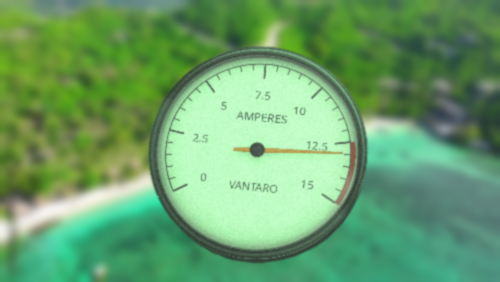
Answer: 13 A
